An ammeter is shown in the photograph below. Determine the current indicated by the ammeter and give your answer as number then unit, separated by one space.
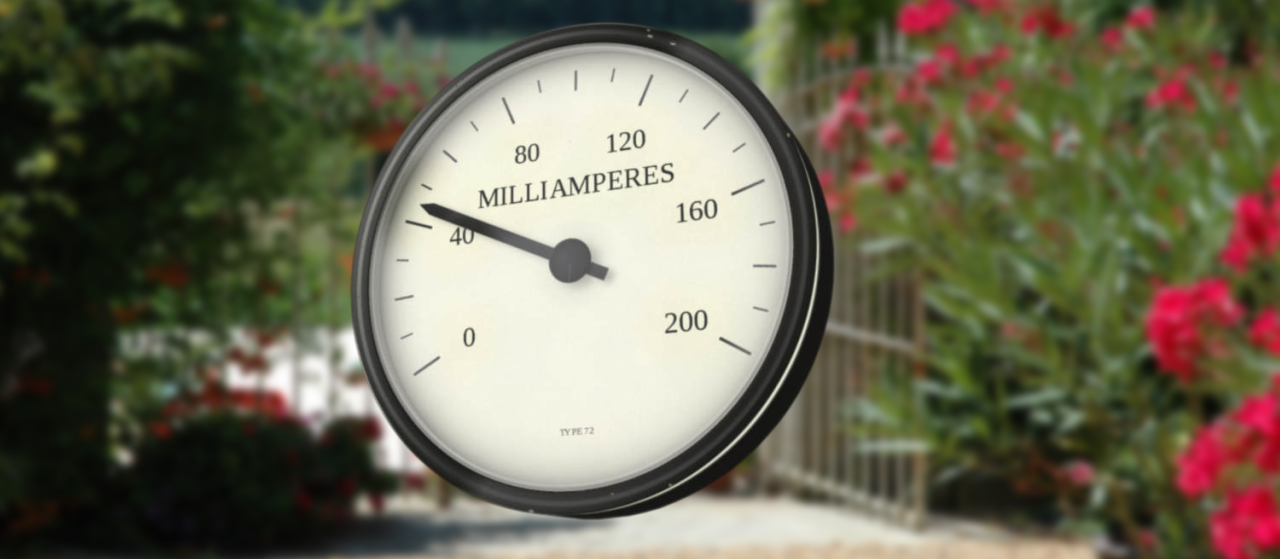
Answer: 45 mA
